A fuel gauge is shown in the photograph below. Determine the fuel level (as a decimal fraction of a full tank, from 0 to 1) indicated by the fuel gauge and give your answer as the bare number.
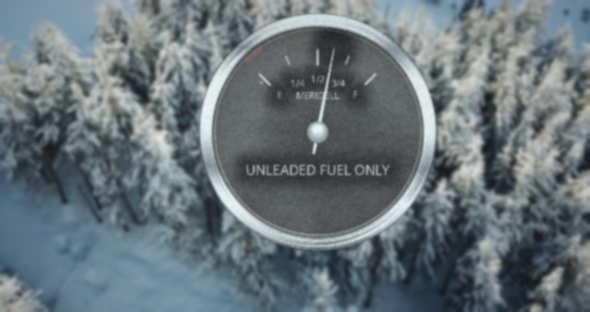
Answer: 0.625
